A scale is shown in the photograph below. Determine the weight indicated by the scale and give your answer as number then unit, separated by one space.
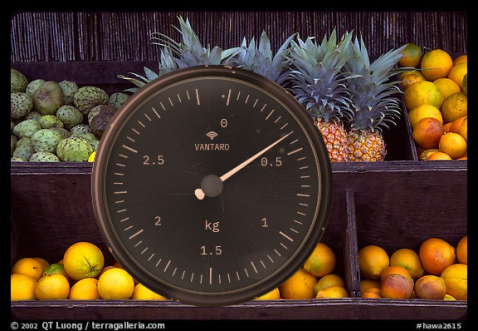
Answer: 0.4 kg
